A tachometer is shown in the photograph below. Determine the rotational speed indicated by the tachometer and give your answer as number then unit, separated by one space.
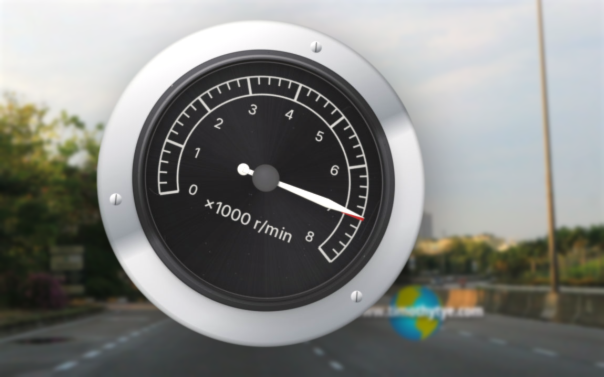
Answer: 7000 rpm
